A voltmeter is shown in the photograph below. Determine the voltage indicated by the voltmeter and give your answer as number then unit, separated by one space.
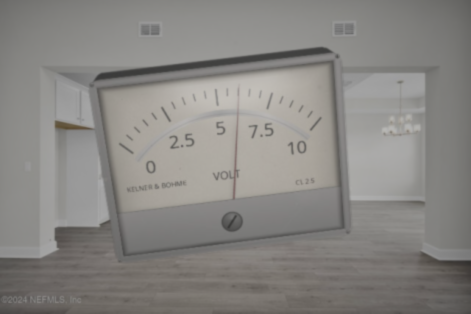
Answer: 6 V
